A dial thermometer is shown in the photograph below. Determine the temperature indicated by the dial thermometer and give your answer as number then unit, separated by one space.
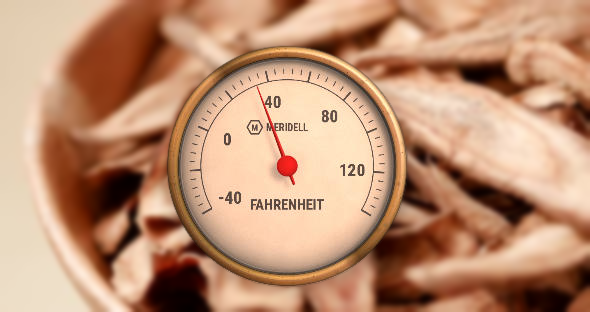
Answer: 34 °F
